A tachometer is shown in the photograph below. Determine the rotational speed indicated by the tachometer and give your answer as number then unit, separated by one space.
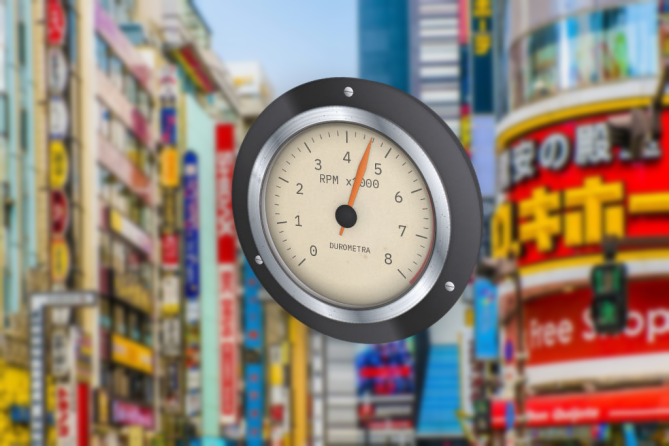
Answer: 4600 rpm
